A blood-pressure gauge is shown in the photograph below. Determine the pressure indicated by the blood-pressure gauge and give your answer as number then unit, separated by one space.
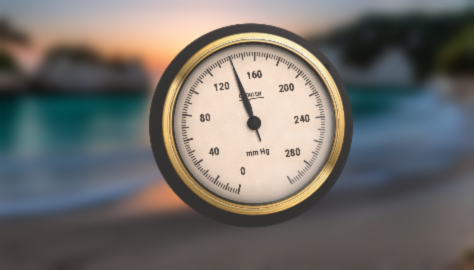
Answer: 140 mmHg
